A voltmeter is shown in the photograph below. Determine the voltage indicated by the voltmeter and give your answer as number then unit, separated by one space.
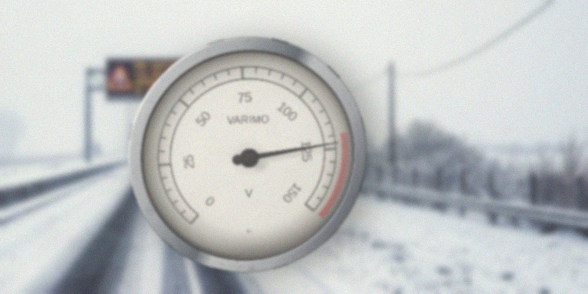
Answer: 122.5 V
